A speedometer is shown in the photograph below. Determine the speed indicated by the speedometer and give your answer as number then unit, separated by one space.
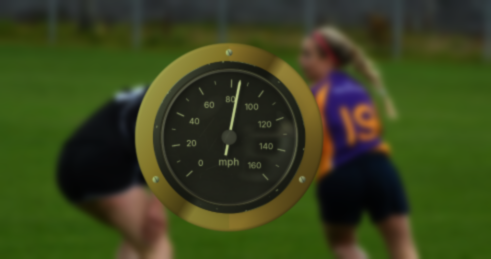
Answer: 85 mph
